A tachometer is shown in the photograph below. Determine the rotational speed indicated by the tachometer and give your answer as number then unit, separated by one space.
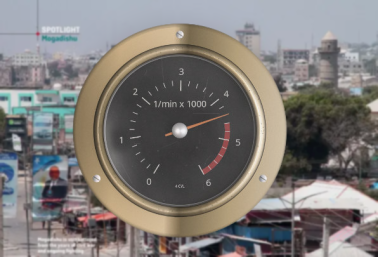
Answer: 4400 rpm
